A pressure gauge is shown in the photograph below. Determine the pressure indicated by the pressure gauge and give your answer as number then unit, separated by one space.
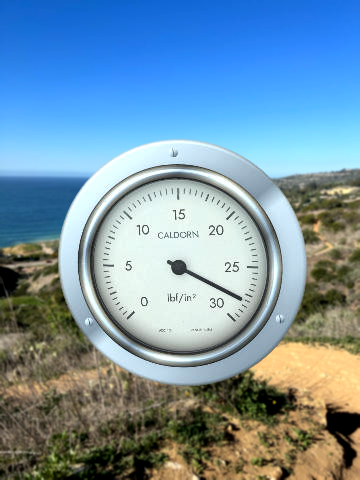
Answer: 28 psi
